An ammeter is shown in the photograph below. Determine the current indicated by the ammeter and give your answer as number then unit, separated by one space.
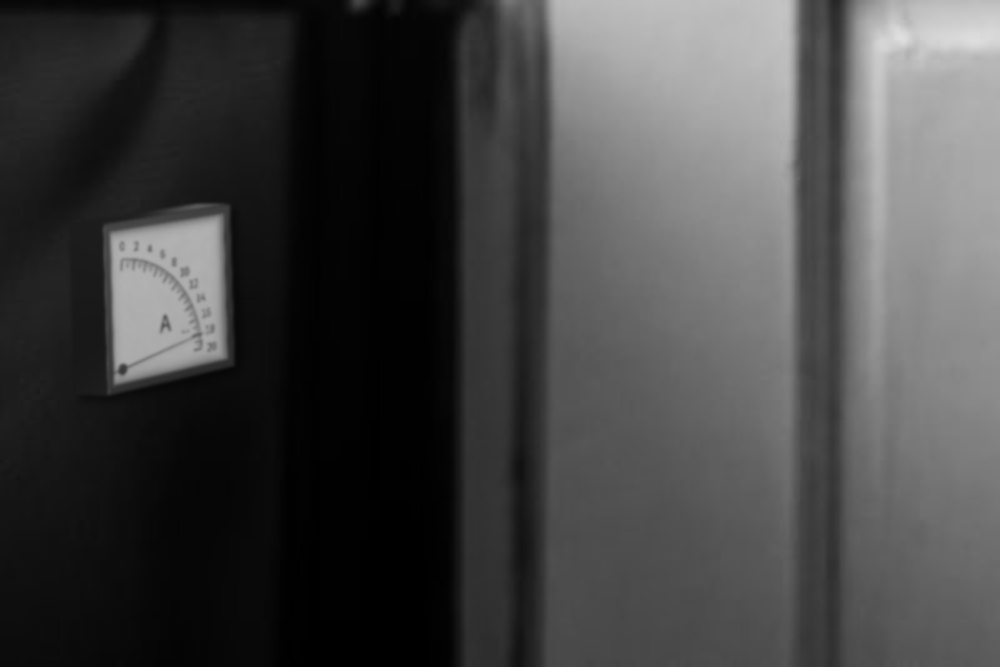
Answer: 18 A
